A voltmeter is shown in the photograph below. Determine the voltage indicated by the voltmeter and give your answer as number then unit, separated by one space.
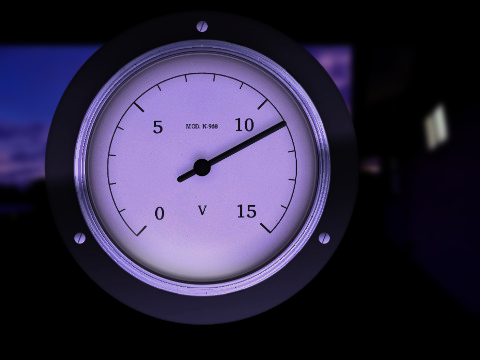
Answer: 11 V
